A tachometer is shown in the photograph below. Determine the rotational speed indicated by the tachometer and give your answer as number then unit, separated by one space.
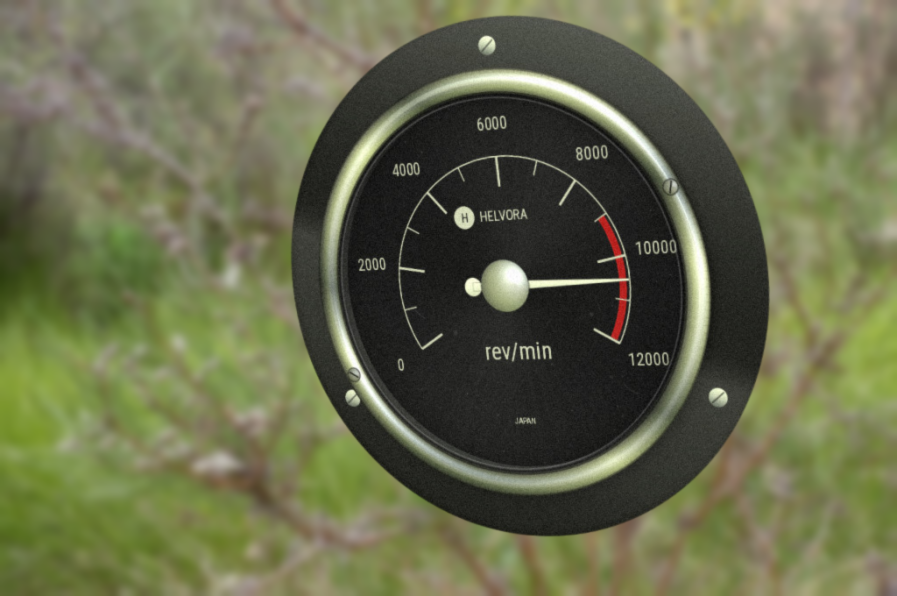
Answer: 10500 rpm
